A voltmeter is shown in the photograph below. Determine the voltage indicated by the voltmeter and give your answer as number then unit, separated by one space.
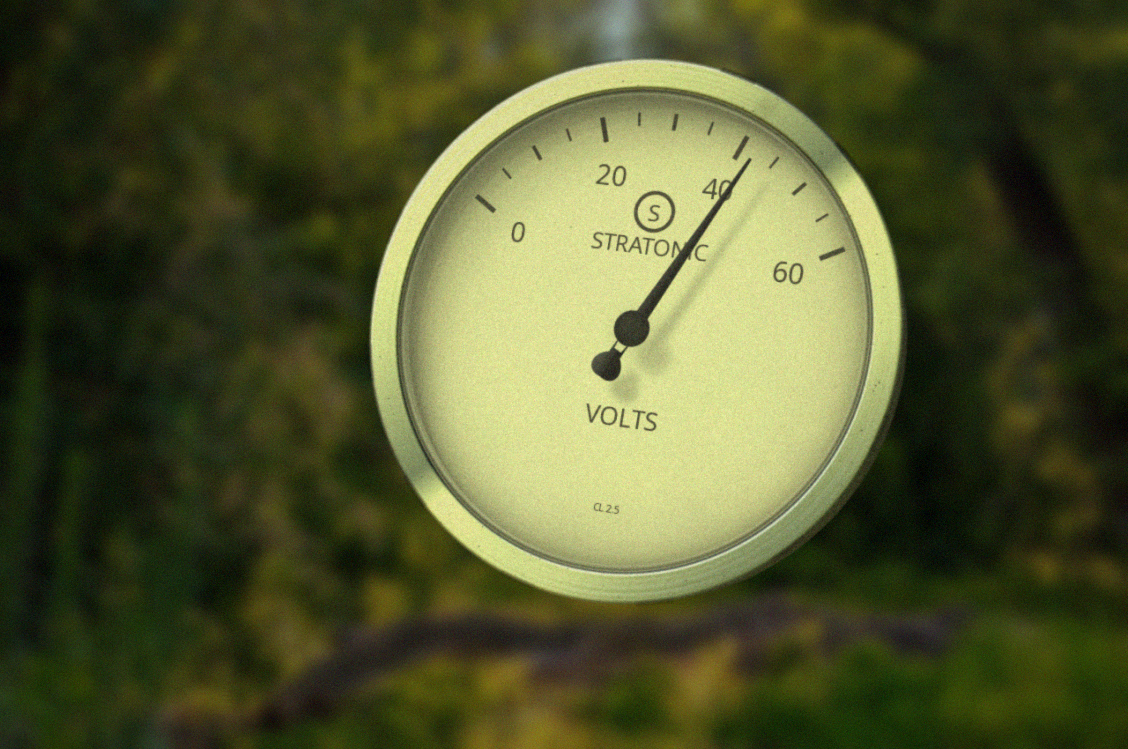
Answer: 42.5 V
